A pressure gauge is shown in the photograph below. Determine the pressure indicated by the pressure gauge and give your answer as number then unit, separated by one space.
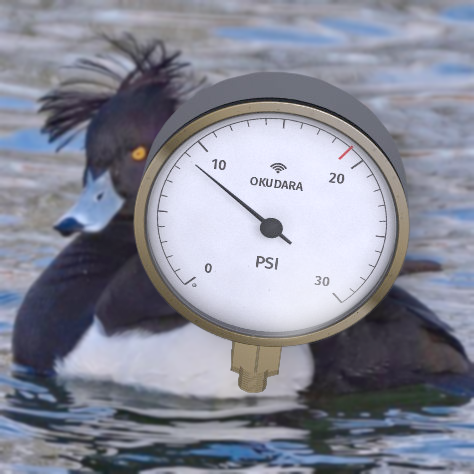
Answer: 9 psi
